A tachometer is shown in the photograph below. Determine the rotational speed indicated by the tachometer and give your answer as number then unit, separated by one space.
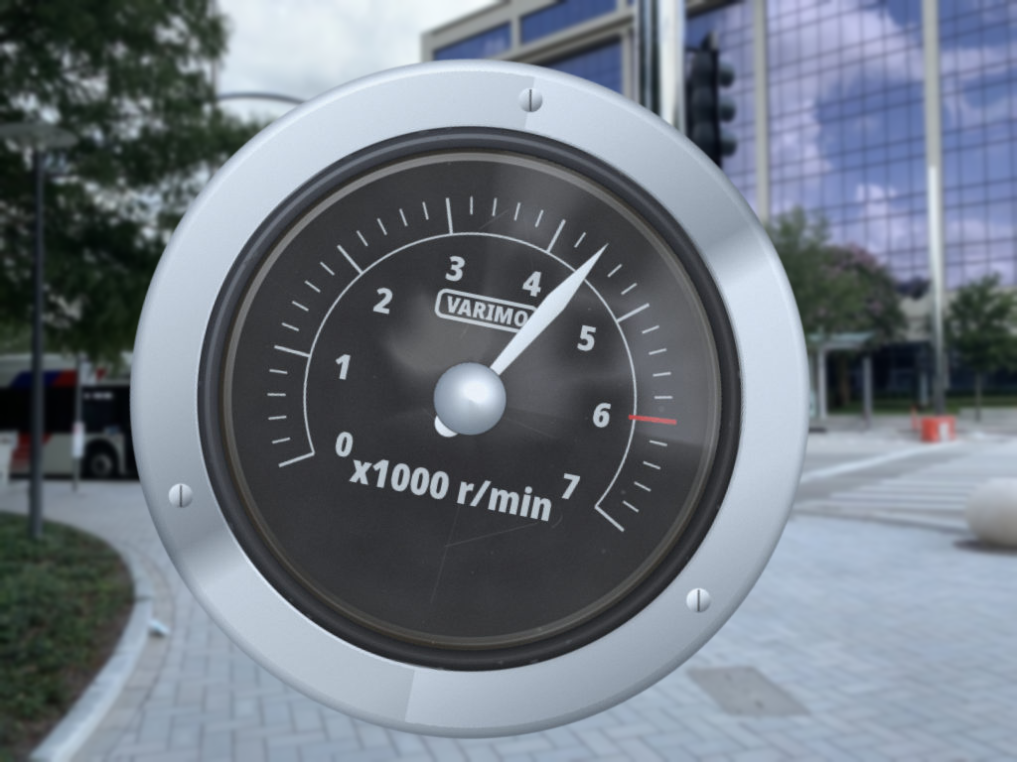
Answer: 4400 rpm
